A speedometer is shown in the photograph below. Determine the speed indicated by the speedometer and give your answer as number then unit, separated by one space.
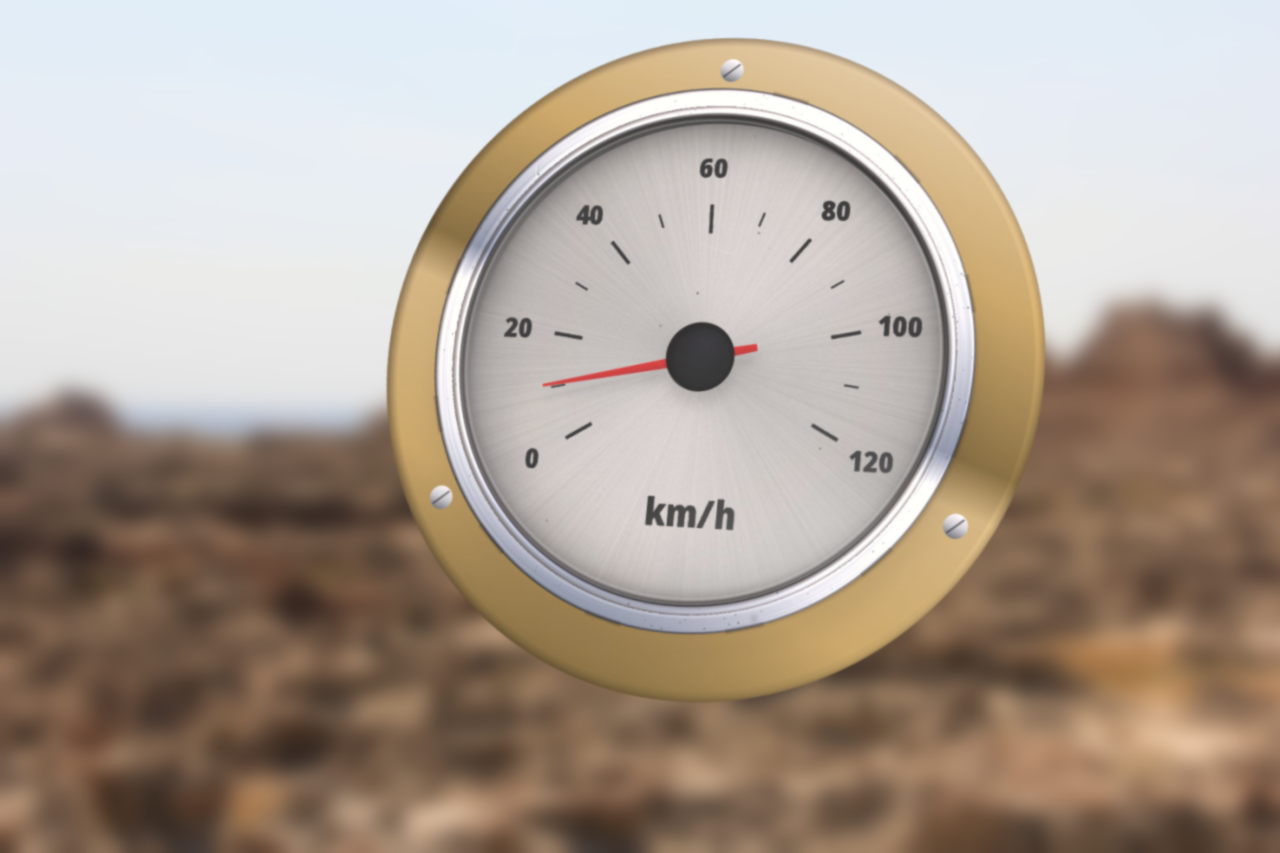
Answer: 10 km/h
